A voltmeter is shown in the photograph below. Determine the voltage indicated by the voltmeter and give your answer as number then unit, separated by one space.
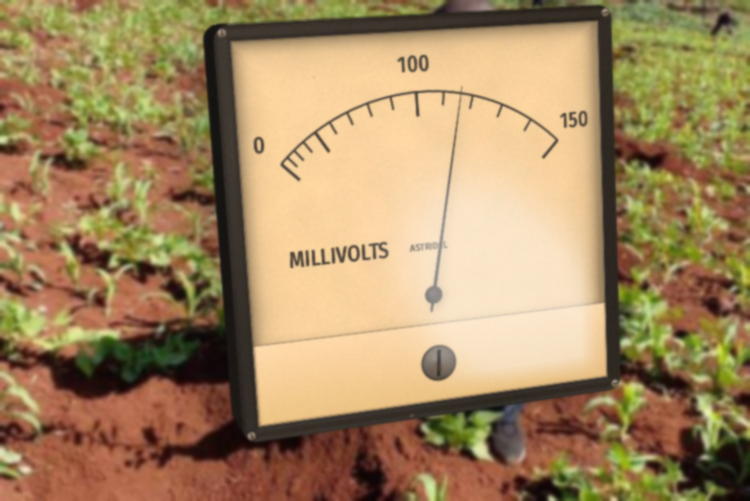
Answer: 115 mV
